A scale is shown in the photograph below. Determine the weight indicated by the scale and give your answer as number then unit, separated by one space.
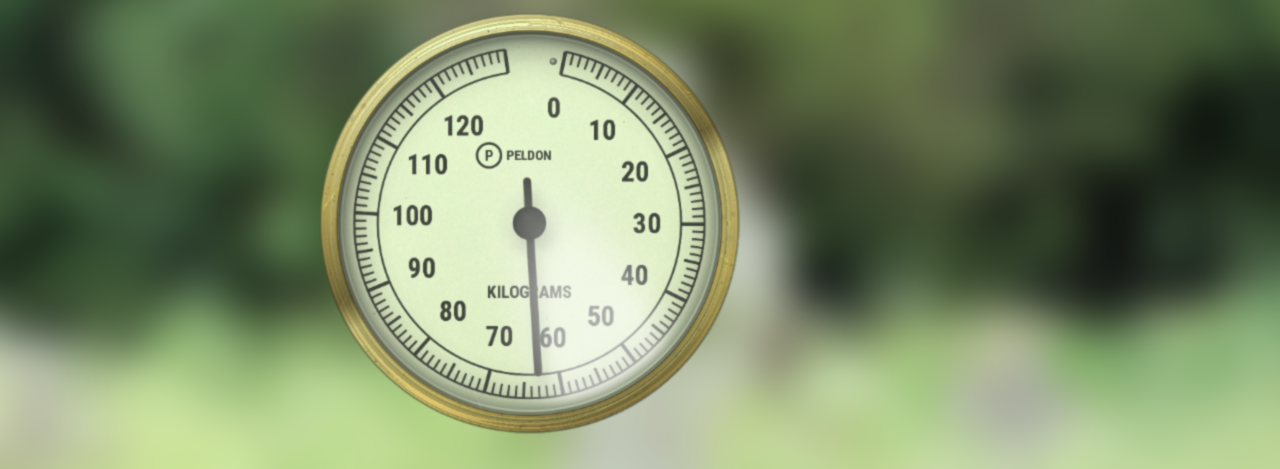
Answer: 63 kg
